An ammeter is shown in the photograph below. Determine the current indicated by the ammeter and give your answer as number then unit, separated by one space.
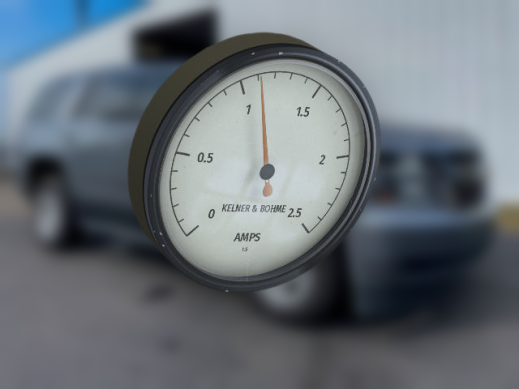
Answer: 1.1 A
